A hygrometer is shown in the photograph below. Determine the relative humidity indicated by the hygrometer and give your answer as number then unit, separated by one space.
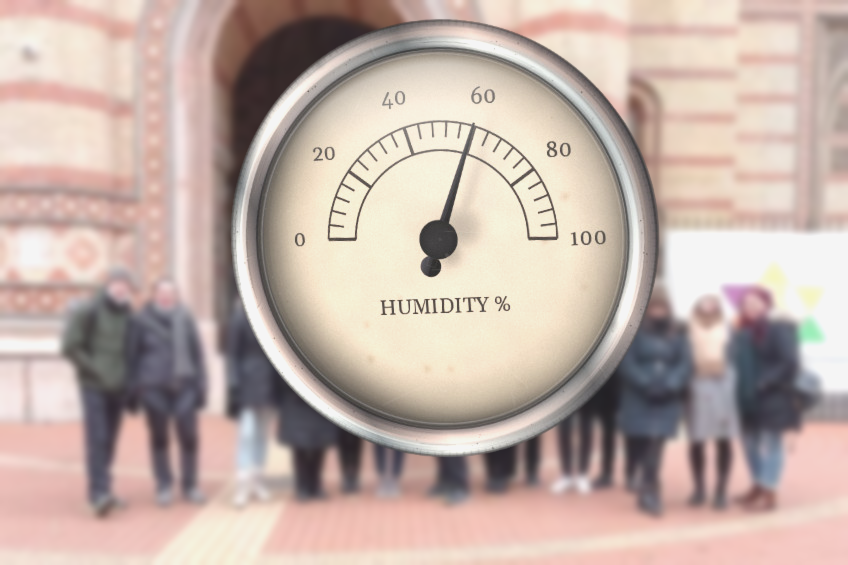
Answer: 60 %
